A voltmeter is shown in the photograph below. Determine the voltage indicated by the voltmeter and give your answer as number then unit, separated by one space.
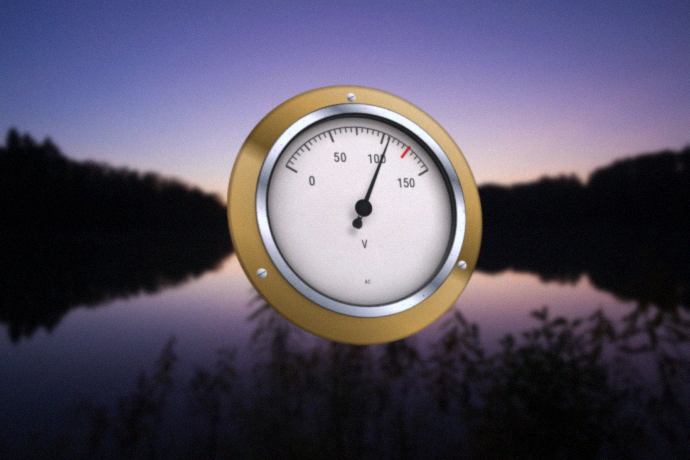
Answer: 105 V
